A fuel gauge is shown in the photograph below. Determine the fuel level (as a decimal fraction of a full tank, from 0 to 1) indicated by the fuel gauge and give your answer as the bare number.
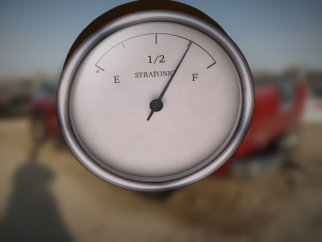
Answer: 0.75
